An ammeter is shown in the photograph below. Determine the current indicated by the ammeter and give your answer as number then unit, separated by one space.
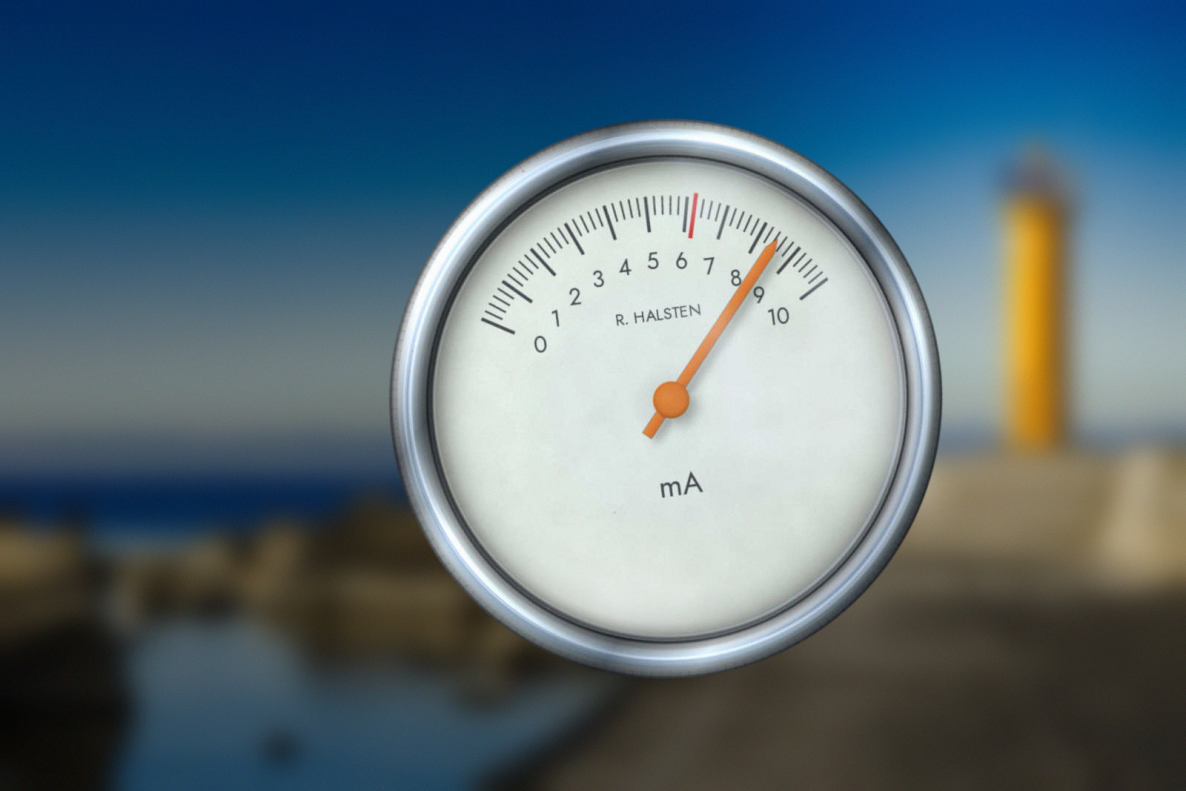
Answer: 8.4 mA
